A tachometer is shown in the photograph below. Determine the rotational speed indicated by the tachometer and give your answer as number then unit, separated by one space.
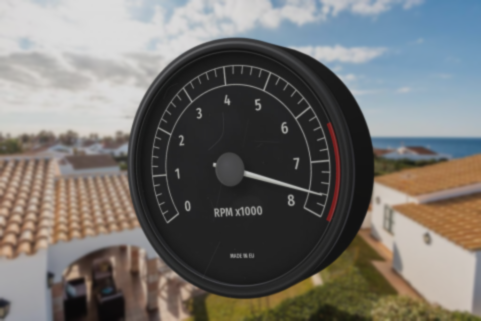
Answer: 7600 rpm
